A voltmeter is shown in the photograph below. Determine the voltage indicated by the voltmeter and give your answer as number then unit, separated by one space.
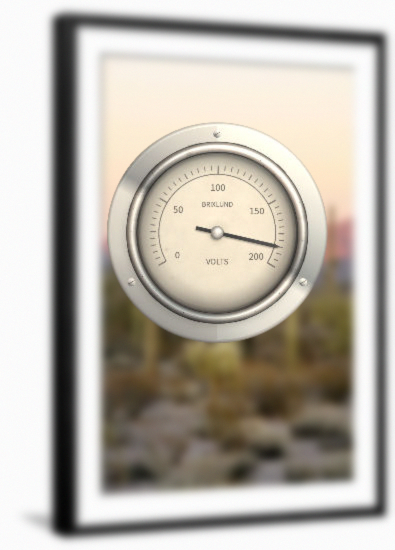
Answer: 185 V
